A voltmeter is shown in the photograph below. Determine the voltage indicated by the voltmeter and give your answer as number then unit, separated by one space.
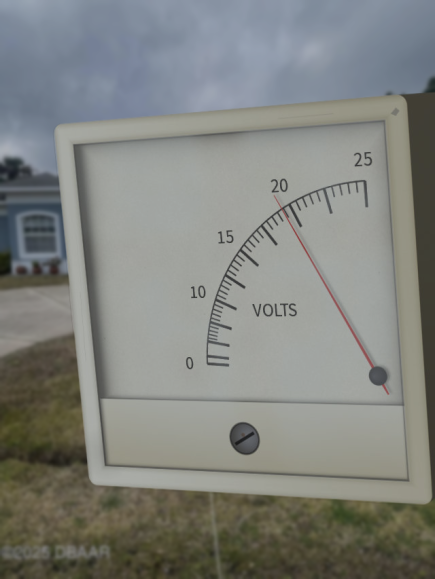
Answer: 19.5 V
